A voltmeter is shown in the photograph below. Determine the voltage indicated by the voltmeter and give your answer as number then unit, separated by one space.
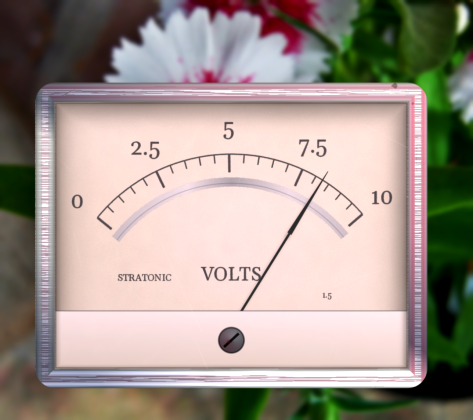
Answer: 8.25 V
